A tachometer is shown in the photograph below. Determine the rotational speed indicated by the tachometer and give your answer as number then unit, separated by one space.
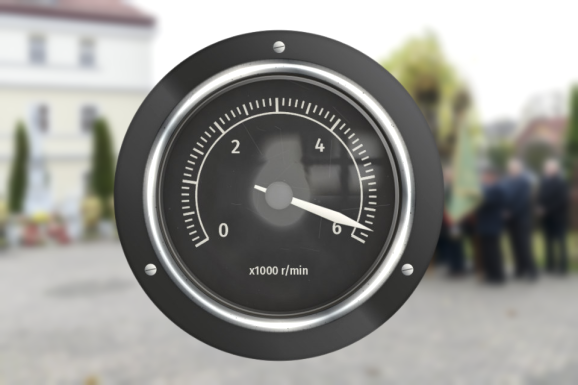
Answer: 5800 rpm
